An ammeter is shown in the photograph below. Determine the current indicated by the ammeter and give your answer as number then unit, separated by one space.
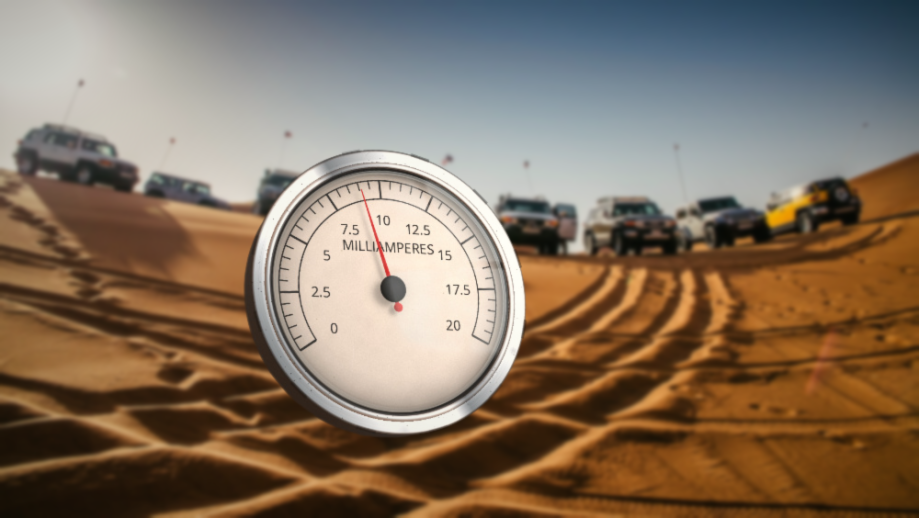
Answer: 9 mA
